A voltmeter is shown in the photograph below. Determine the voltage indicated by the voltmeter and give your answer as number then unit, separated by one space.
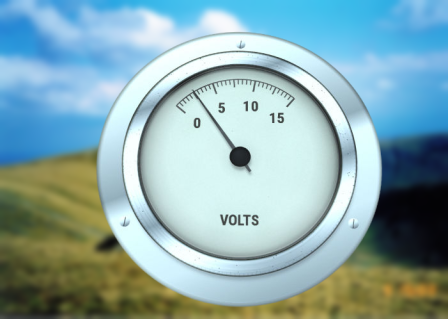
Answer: 2.5 V
